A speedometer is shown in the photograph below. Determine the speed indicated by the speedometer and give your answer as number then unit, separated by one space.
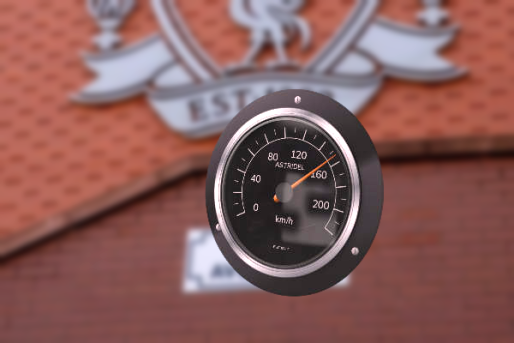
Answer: 155 km/h
